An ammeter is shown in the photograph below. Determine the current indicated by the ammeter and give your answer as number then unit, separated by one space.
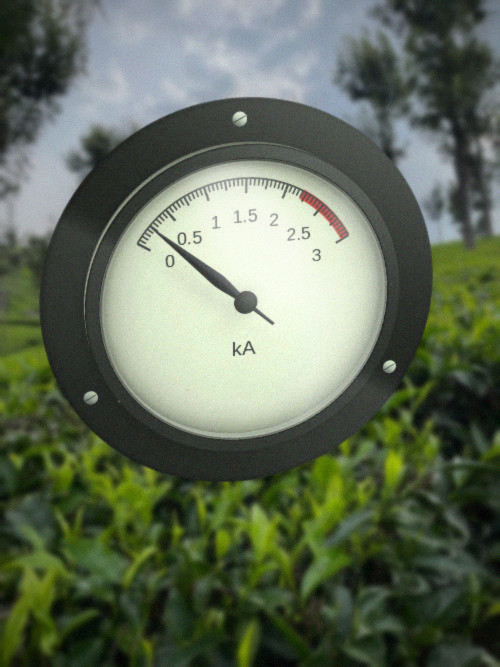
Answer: 0.25 kA
